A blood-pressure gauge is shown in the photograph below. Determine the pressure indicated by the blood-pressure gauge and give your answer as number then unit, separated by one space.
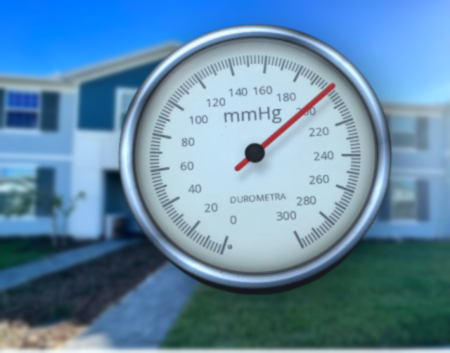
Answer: 200 mmHg
